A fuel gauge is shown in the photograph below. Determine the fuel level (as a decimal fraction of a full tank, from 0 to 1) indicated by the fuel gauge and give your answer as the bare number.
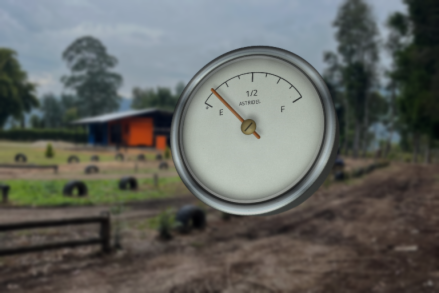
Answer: 0.125
